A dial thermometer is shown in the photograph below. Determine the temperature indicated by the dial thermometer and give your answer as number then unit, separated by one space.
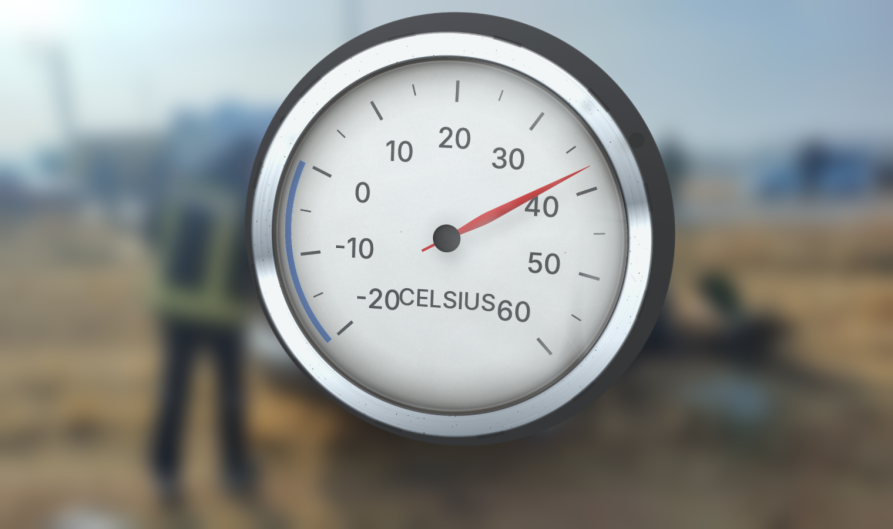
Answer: 37.5 °C
